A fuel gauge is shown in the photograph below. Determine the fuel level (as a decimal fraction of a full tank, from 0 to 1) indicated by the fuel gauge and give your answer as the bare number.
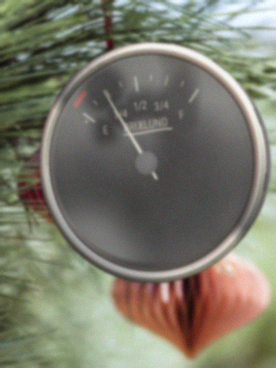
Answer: 0.25
